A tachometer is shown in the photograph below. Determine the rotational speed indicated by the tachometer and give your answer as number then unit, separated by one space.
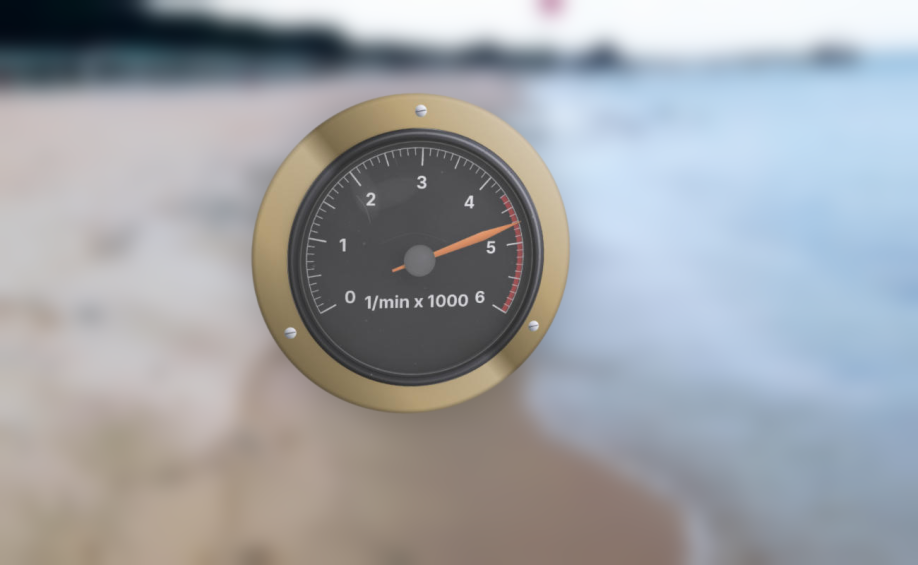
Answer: 4700 rpm
